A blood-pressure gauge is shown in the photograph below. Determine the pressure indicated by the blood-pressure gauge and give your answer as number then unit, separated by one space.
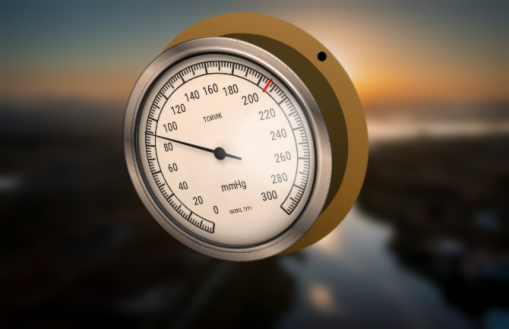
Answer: 90 mmHg
